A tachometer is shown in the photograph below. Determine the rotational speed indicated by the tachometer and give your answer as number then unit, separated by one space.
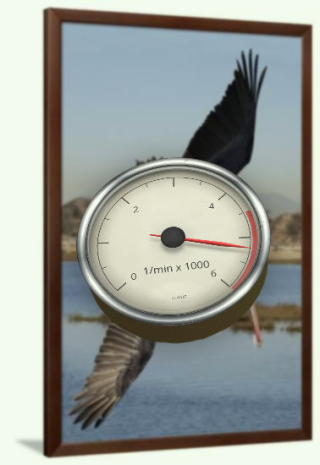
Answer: 5250 rpm
